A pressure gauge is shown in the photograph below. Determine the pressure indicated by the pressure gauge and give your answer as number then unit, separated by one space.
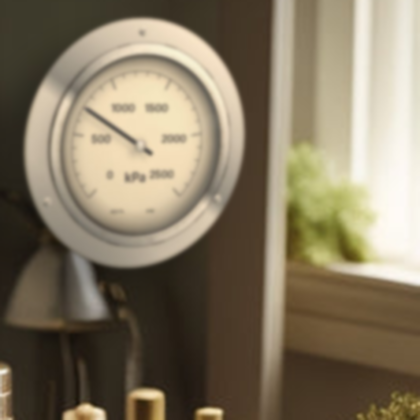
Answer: 700 kPa
